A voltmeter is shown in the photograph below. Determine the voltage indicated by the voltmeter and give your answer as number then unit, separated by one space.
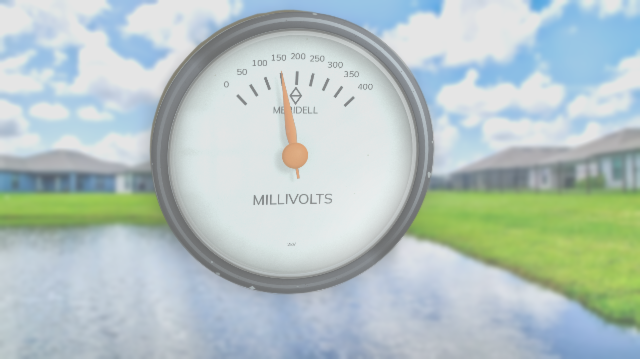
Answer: 150 mV
